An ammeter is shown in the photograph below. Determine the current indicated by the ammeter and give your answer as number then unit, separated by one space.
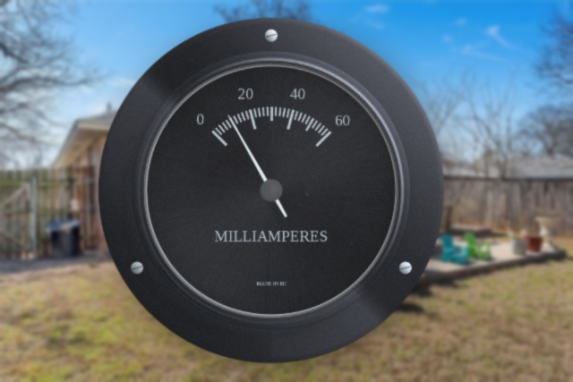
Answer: 10 mA
